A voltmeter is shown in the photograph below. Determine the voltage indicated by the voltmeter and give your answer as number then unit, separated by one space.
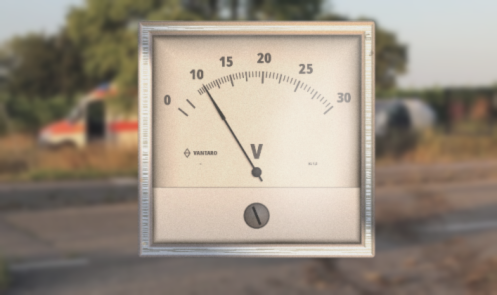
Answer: 10 V
